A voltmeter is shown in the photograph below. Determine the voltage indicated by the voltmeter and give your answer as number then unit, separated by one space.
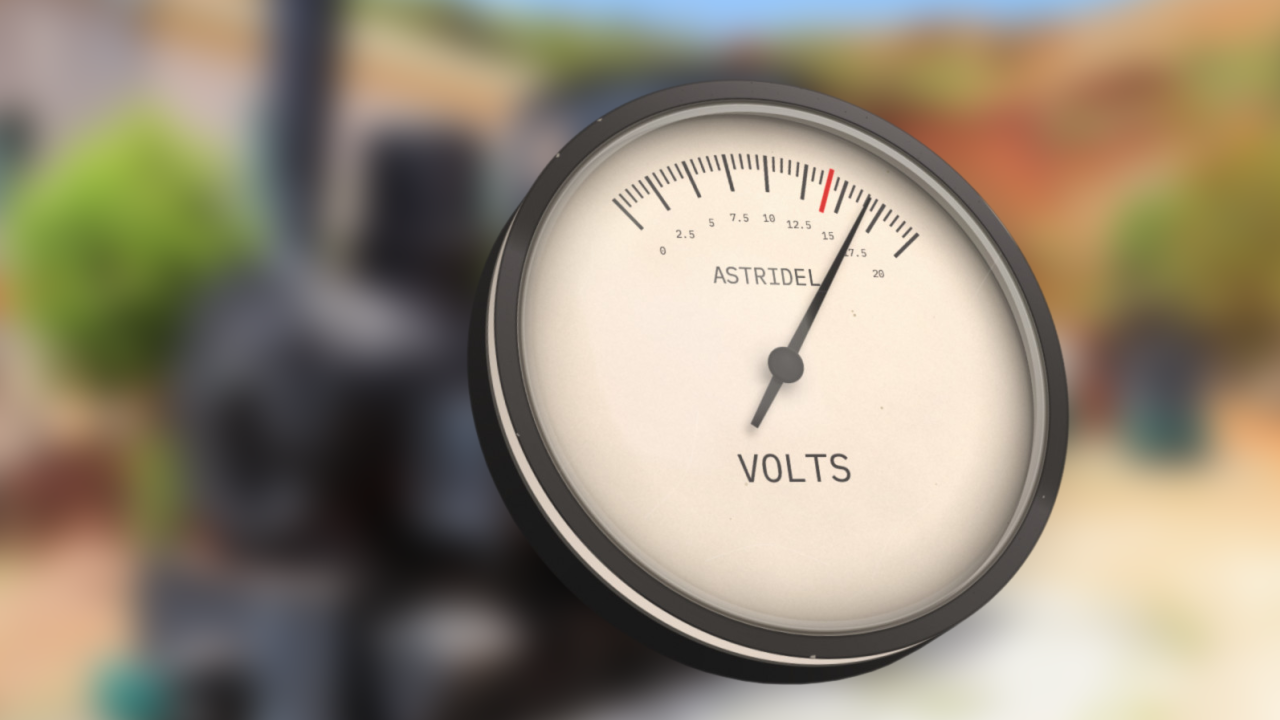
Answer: 16.5 V
